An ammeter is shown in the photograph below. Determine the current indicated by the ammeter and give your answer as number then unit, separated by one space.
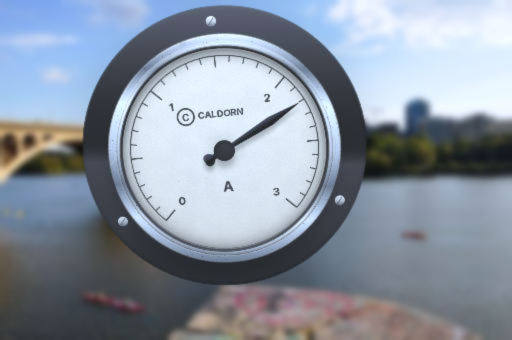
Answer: 2.2 A
